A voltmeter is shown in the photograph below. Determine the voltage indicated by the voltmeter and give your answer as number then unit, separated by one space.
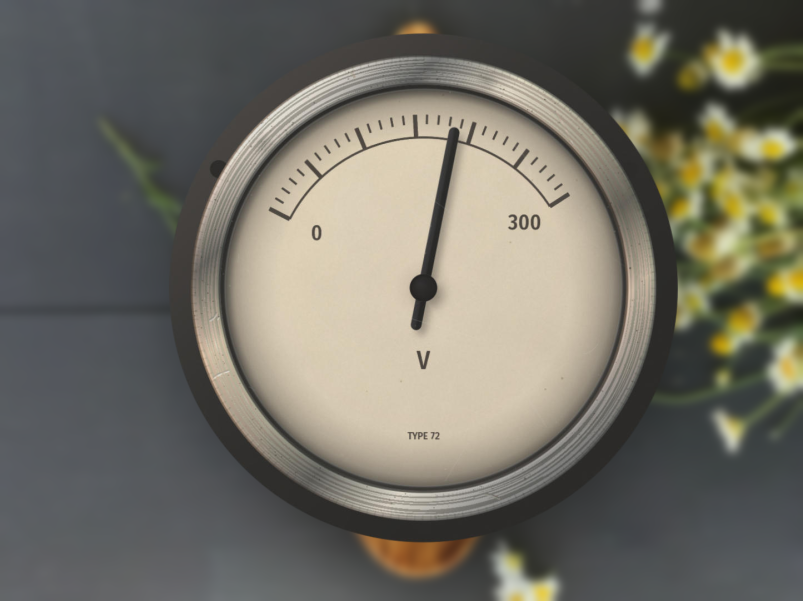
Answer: 185 V
